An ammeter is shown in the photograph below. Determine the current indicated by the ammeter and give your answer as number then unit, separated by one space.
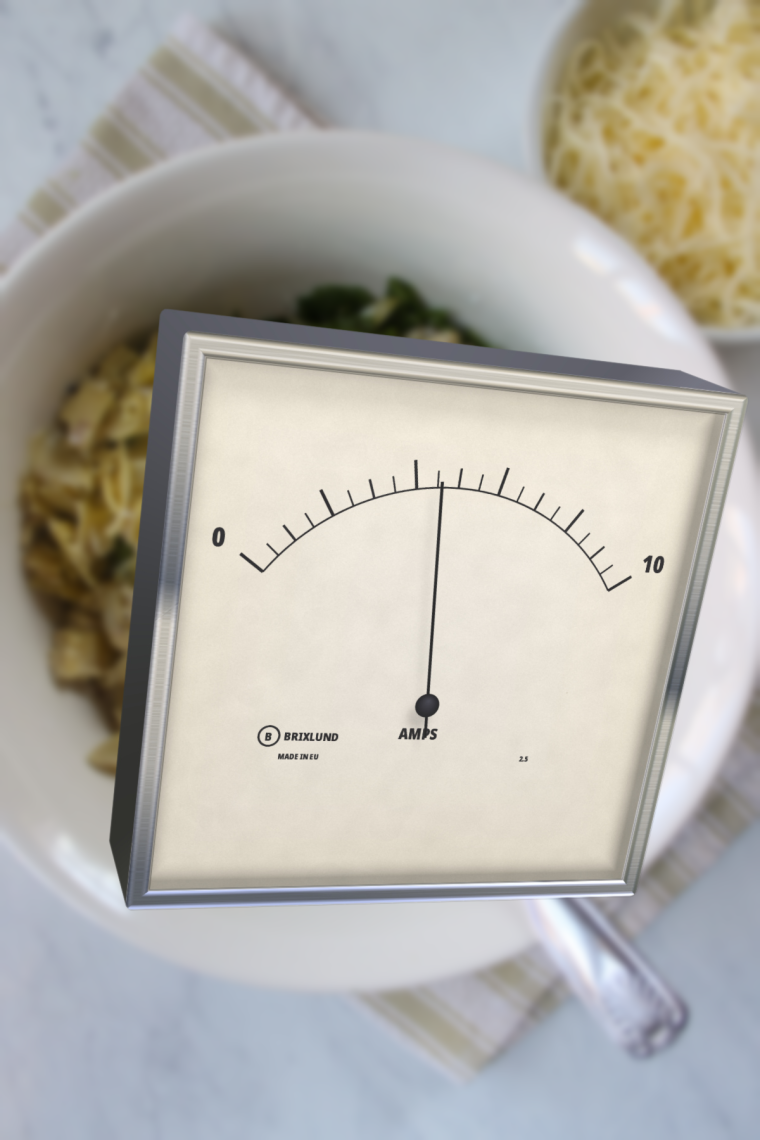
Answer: 4.5 A
